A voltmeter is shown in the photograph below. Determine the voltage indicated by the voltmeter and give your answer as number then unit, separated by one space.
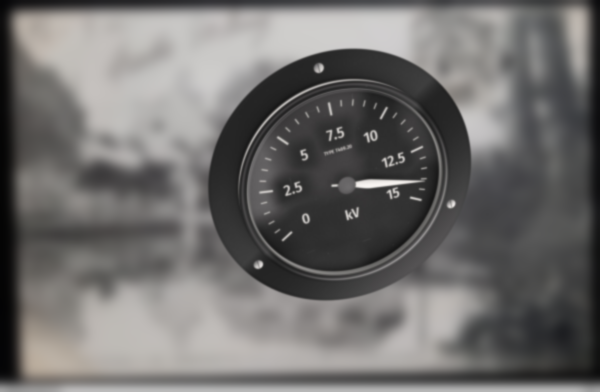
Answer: 14 kV
